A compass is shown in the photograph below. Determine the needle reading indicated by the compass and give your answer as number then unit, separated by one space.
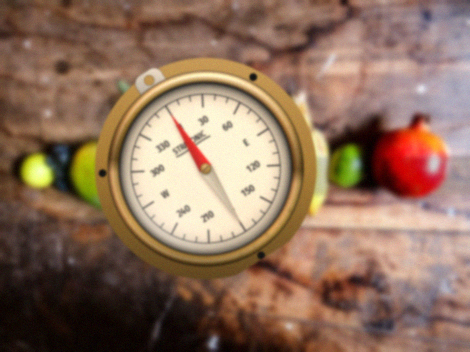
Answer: 0 °
